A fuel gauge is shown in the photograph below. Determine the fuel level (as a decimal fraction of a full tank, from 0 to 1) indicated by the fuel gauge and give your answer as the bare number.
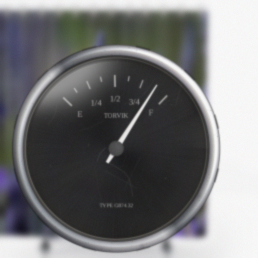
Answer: 0.875
